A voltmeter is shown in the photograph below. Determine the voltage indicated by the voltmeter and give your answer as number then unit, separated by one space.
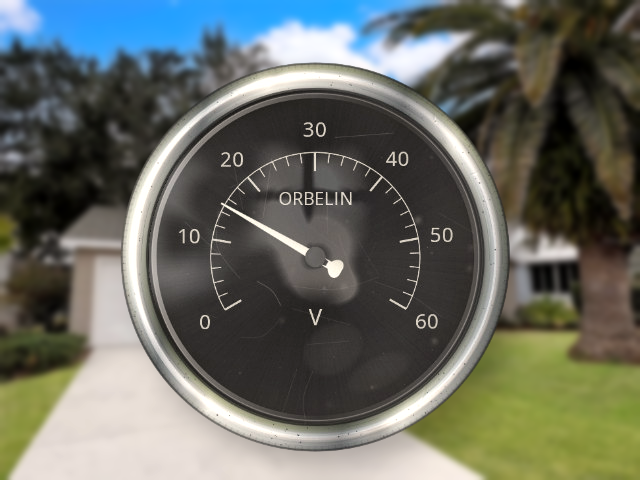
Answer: 15 V
